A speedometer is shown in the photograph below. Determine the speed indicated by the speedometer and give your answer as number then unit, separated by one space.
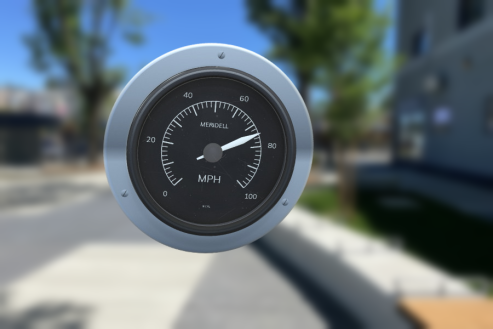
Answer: 74 mph
